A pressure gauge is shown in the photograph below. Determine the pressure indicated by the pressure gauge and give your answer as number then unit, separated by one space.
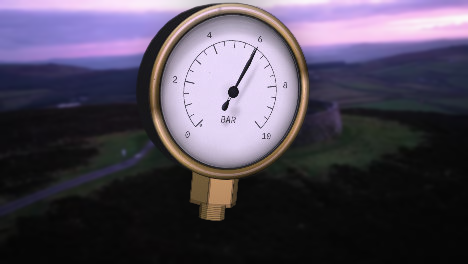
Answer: 6 bar
